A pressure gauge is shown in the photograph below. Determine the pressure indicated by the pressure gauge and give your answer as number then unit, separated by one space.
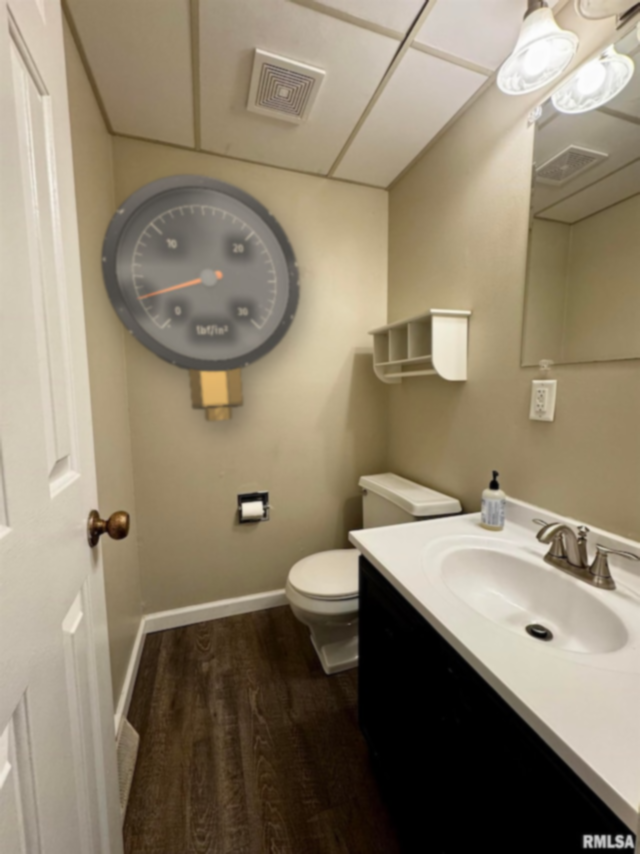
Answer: 3 psi
